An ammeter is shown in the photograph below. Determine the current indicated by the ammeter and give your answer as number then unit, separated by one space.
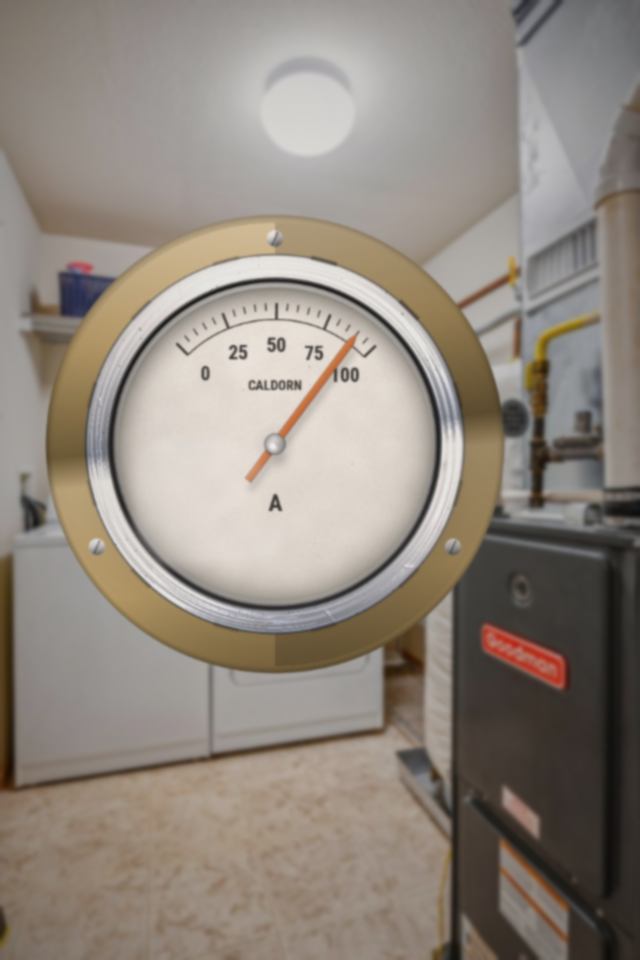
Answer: 90 A
